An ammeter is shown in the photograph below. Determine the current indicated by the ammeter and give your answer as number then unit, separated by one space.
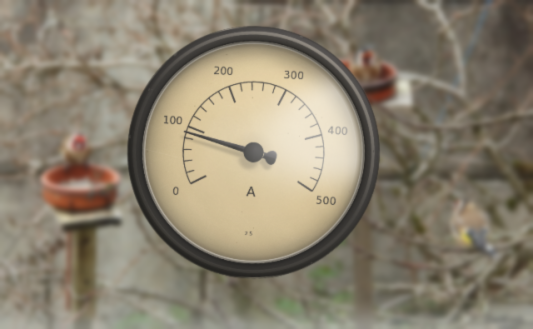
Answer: 90 A
